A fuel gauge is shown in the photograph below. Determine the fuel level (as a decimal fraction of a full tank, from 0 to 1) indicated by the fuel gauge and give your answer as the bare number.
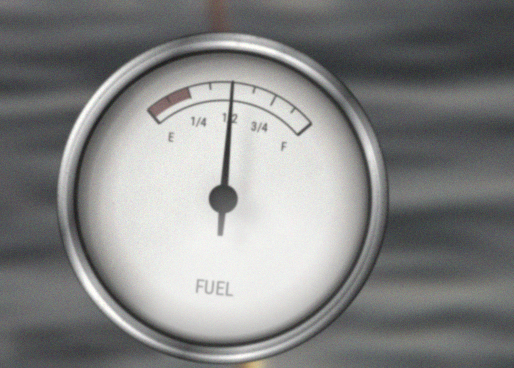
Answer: 0.5
